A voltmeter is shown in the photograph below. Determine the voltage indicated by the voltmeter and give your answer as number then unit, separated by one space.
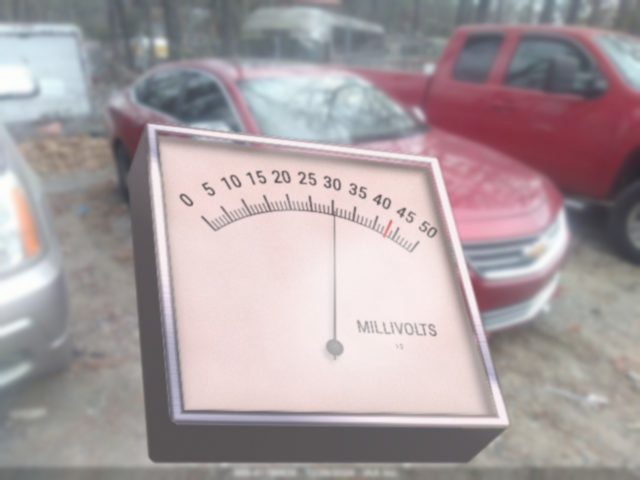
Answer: 30 mV
